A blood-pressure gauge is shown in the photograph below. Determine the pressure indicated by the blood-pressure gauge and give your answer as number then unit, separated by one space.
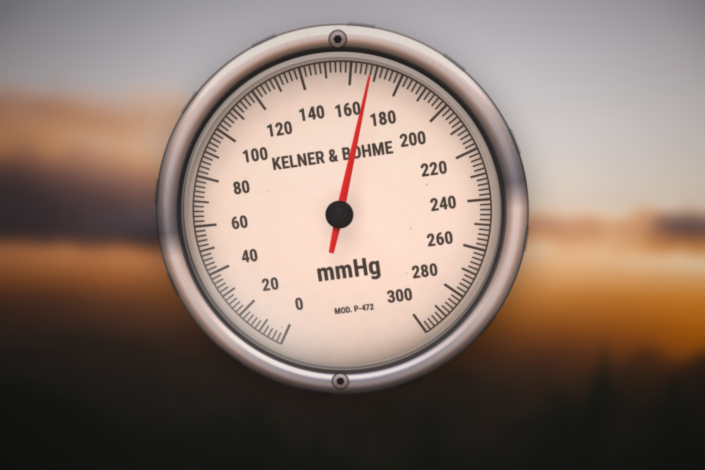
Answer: 168 mmHg
